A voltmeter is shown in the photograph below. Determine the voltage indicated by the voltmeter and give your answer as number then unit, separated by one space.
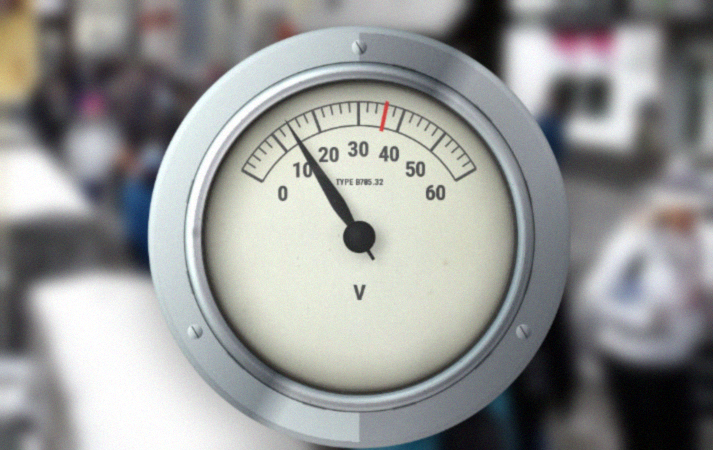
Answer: 14 V
